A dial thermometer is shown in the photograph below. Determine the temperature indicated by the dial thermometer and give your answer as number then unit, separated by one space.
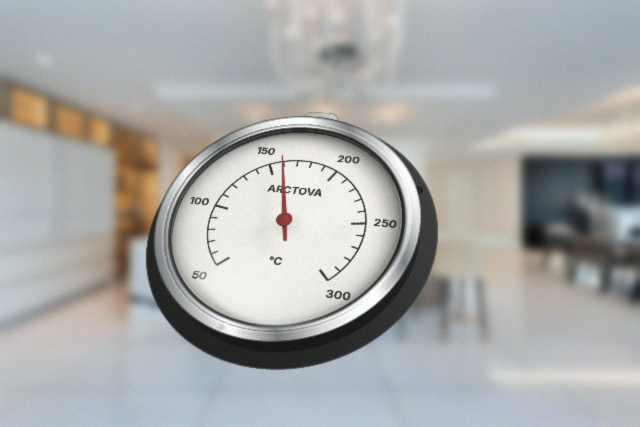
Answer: 160 °C
